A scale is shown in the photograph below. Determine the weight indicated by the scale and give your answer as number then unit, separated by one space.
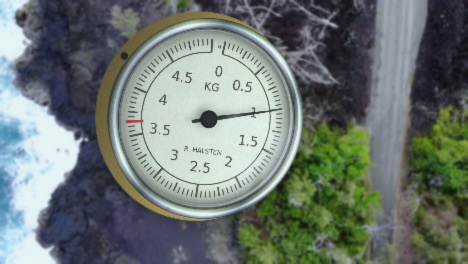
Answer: 1 kg
